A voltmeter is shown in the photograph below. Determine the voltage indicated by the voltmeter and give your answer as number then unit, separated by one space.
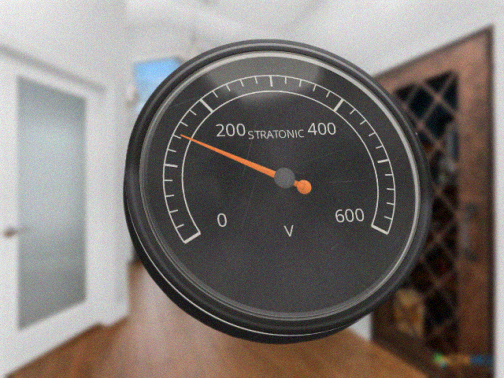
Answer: 140 V
